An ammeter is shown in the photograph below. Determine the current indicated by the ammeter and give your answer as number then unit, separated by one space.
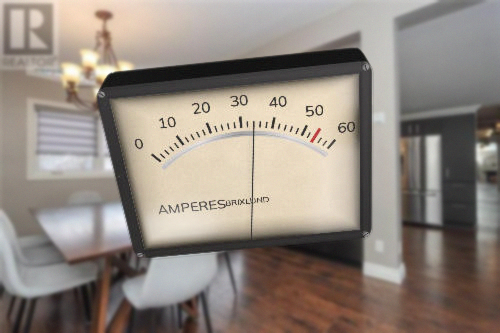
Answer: 34 A
